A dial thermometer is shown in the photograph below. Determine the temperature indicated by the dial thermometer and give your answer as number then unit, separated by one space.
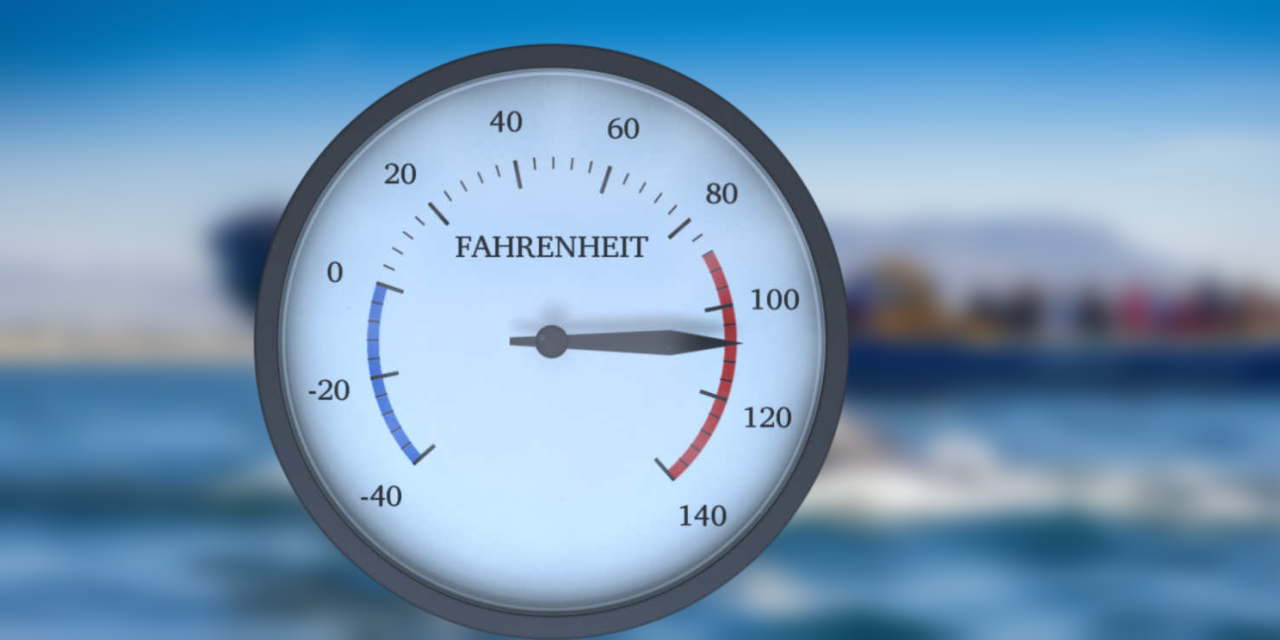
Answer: 108 °F
